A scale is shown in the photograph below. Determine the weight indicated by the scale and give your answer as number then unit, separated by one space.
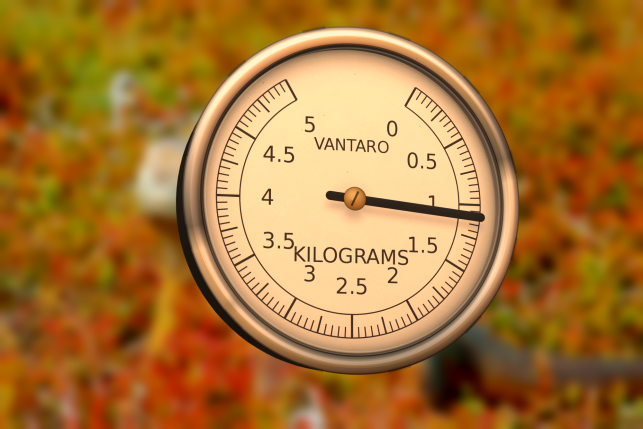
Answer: 1.1 kg
